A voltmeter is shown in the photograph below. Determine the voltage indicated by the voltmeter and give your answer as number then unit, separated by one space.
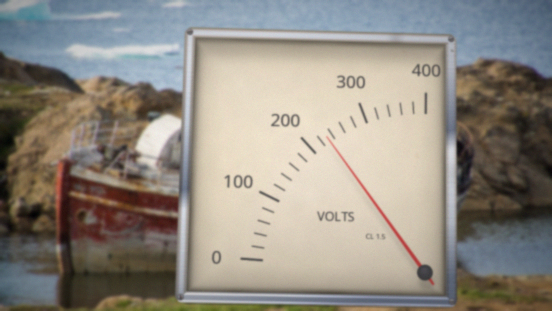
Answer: 230 V
